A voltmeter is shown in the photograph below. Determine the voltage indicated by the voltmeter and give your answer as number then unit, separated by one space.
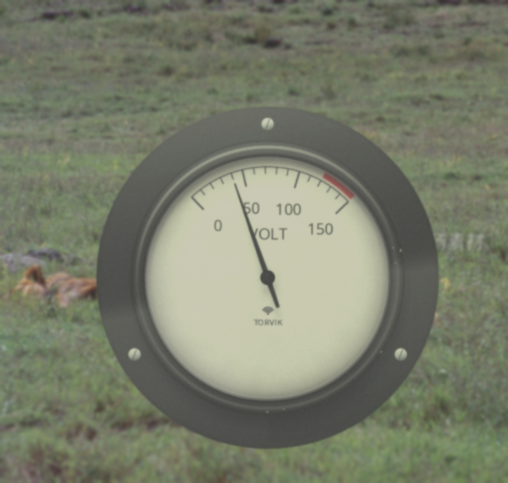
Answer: 40 V
